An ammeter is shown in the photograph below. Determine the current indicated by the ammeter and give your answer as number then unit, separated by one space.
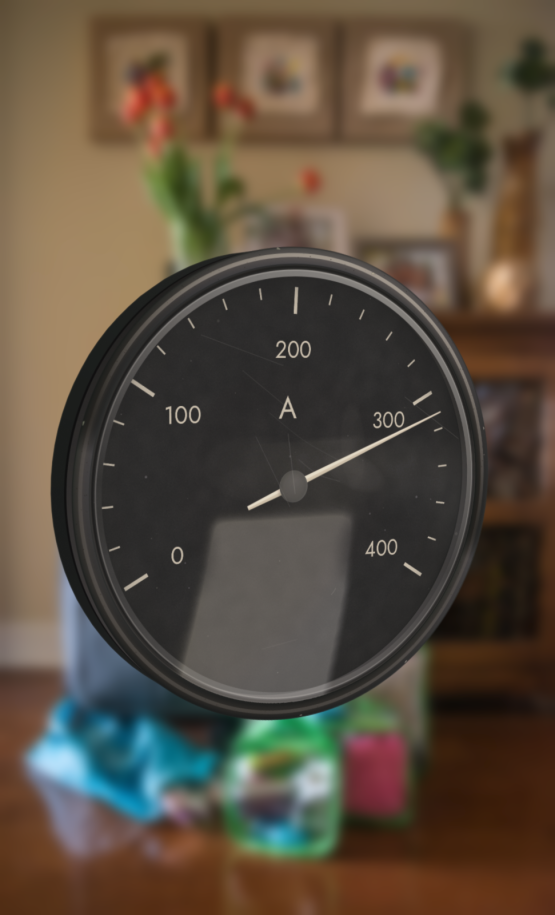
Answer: 310 A
